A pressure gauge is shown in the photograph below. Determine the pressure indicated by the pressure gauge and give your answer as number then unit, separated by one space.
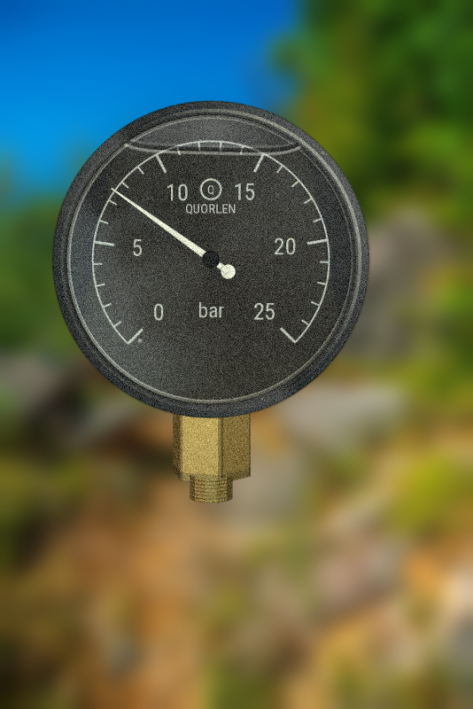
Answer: 7.5 bar
